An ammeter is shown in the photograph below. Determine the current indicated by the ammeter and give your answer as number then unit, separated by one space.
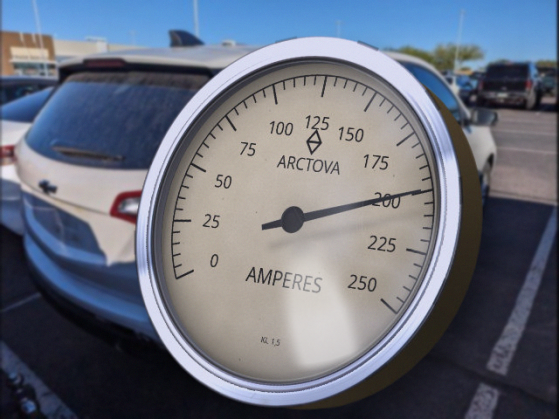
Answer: 200 A
